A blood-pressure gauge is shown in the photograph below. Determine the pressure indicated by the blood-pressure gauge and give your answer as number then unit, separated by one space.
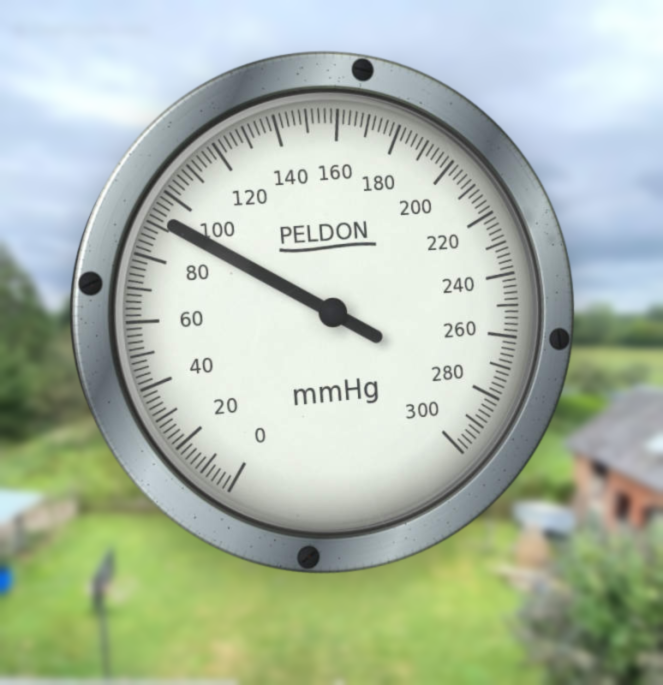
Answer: 92 mmHg
